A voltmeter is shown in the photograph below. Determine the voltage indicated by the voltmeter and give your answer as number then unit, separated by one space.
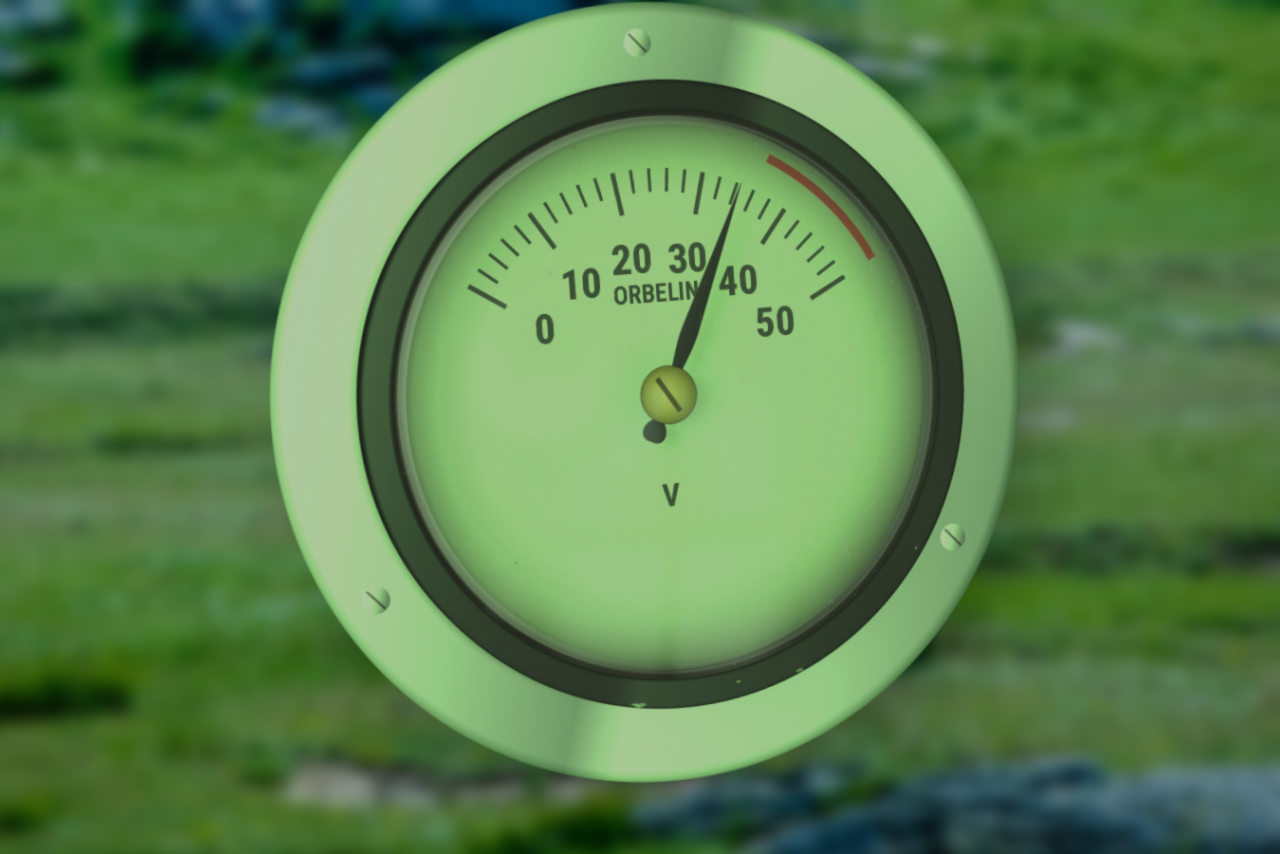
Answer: 34 V
